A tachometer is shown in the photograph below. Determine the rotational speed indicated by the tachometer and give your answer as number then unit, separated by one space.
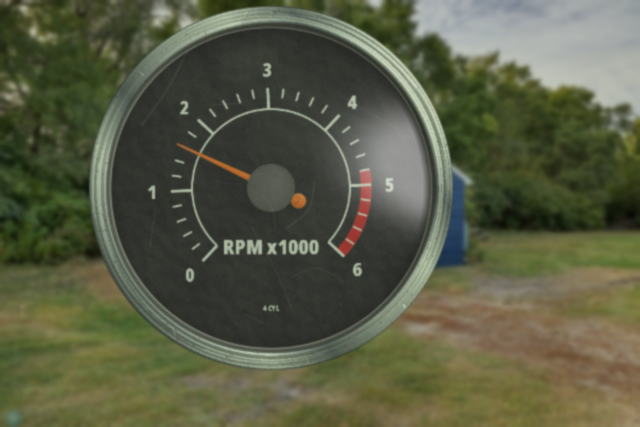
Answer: 1600 rpm
